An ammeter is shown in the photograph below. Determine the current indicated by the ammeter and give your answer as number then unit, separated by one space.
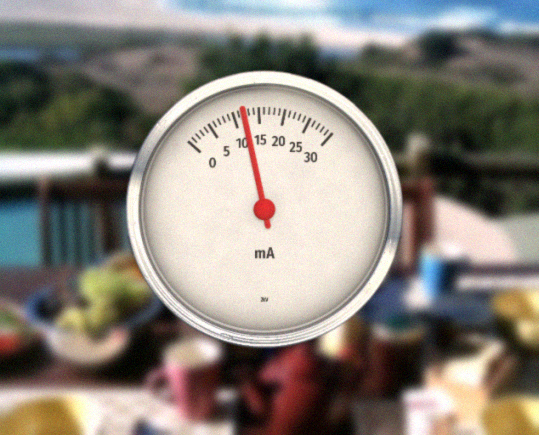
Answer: 12 mA
